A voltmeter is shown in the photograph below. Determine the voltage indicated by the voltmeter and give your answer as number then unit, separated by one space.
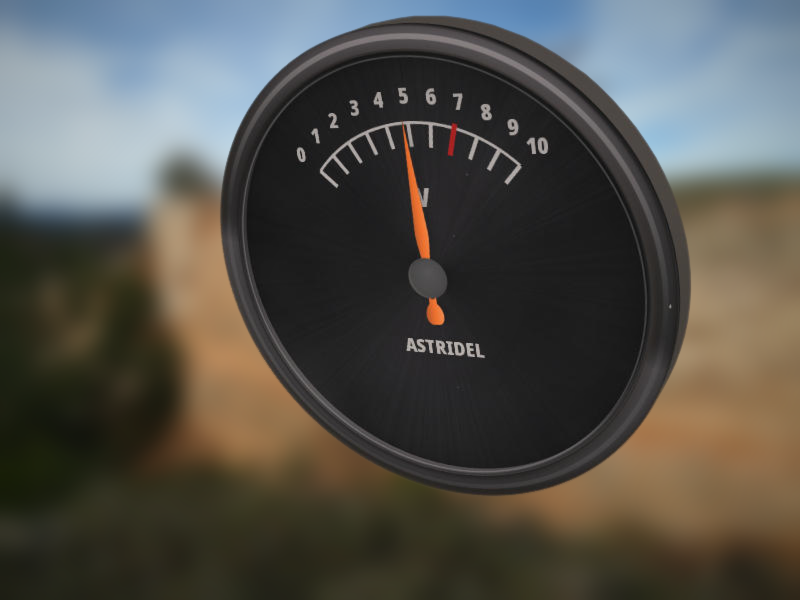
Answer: 5 V
